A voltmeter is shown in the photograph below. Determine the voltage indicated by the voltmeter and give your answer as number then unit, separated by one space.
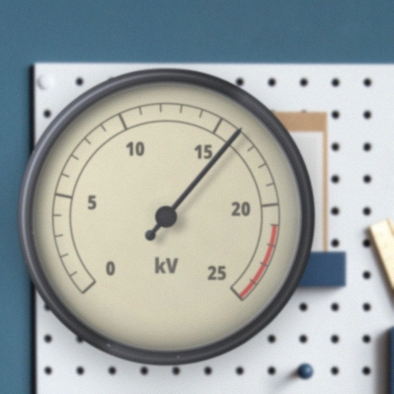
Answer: 16 kV
